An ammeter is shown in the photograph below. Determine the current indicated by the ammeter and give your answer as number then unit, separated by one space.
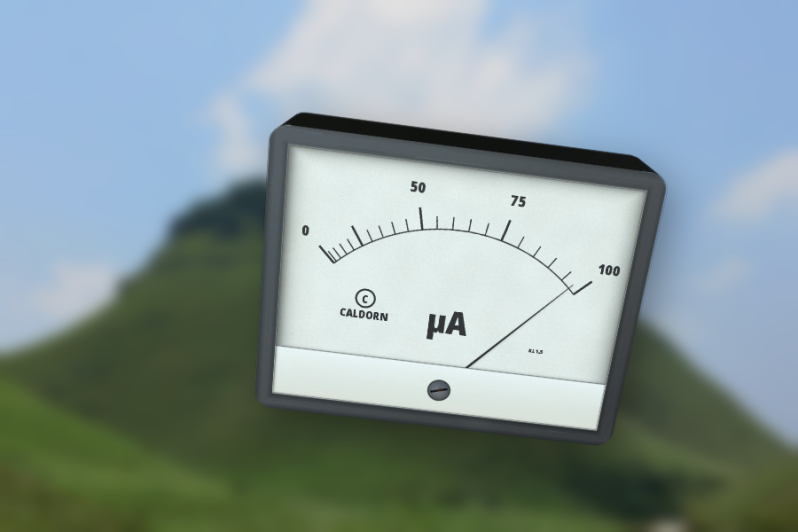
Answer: 97.5 µA
